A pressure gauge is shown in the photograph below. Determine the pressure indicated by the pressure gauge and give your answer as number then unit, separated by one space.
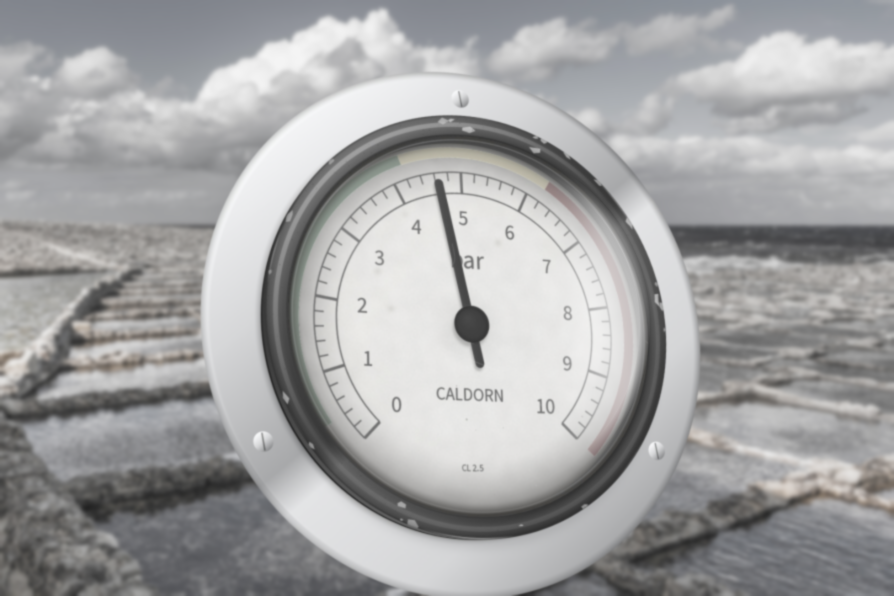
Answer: 4.6 bar
